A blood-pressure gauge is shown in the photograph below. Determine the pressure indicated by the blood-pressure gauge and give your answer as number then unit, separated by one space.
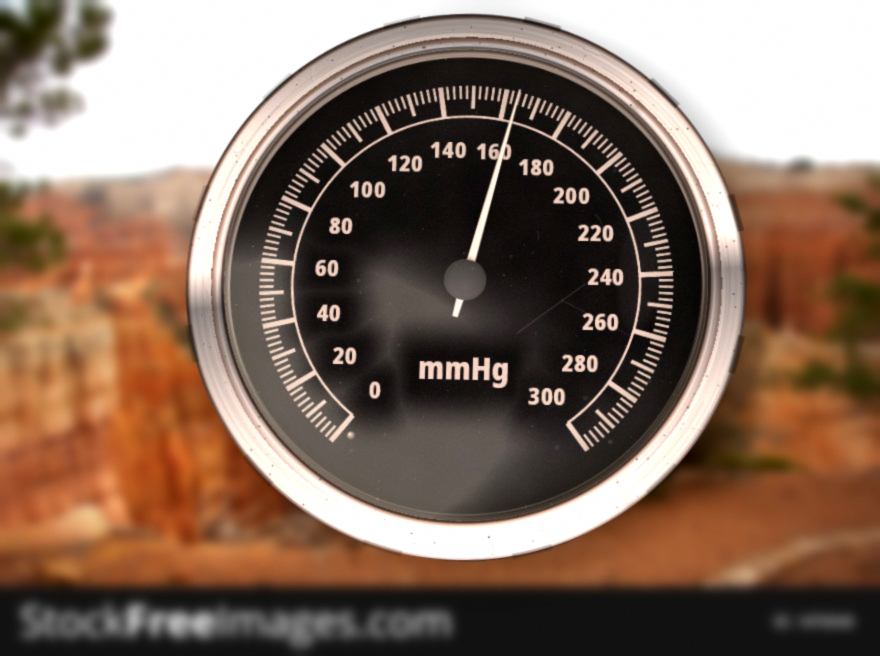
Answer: 164 mmHg
